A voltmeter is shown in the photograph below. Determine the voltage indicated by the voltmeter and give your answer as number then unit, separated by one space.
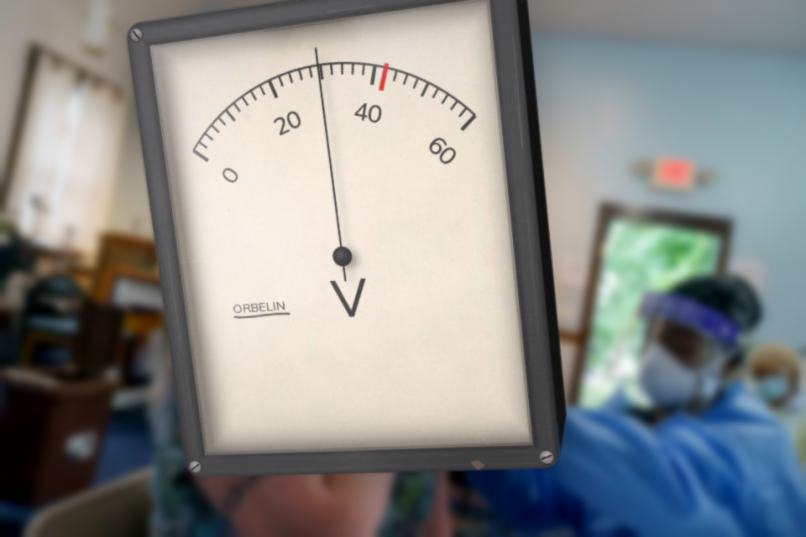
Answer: 30 V
